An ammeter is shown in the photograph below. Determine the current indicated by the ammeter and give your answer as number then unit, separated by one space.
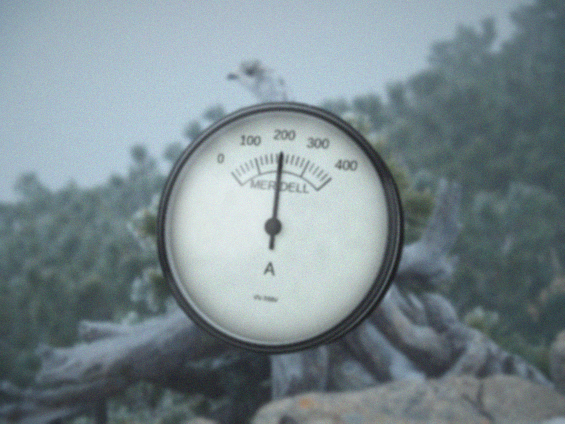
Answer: 200 A
